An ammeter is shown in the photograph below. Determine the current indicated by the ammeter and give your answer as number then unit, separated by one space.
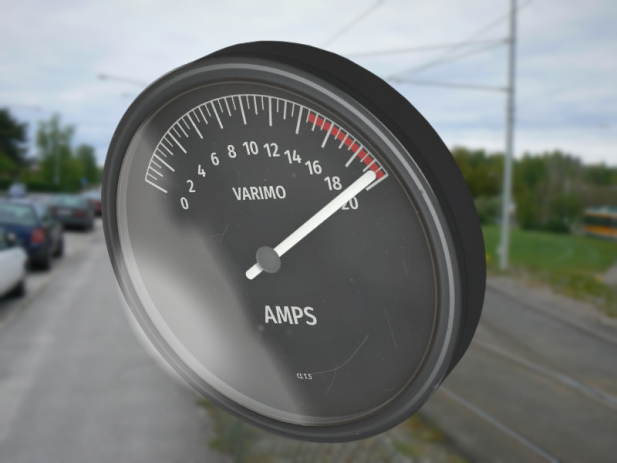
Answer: 19.5 A
